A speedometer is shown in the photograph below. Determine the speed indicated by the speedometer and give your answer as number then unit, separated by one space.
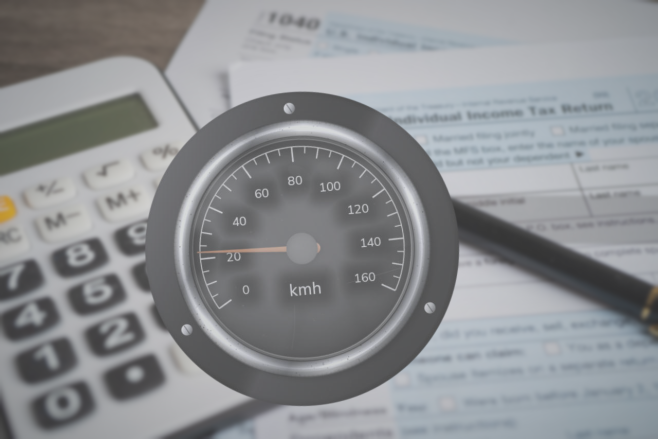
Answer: 22.5 km/h
